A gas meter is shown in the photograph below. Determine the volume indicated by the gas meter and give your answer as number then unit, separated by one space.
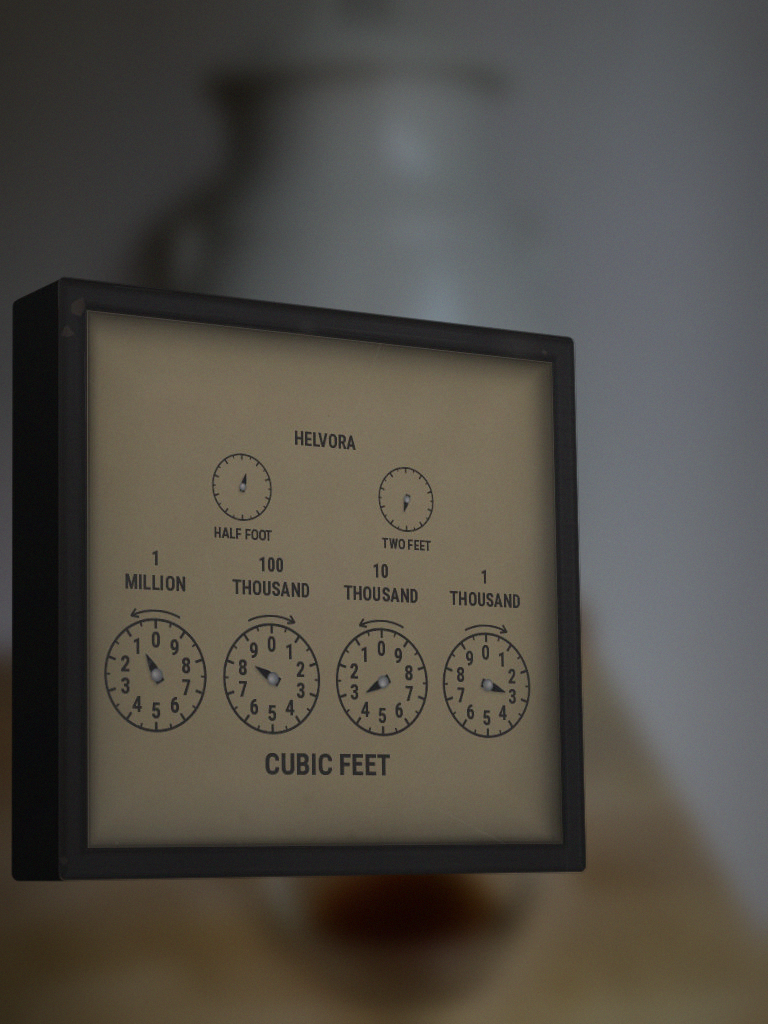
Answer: 83300 ft³
